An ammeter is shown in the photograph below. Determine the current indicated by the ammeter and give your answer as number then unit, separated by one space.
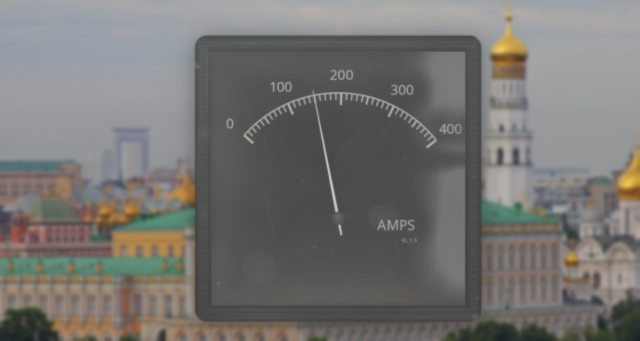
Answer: 150 A
